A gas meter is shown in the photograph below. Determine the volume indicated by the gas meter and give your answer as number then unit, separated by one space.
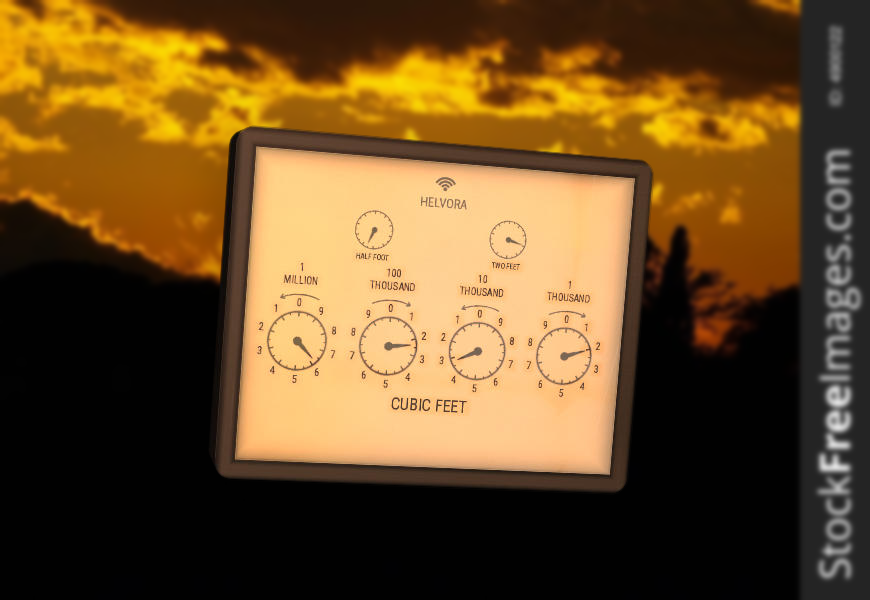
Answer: 623200 ft³
